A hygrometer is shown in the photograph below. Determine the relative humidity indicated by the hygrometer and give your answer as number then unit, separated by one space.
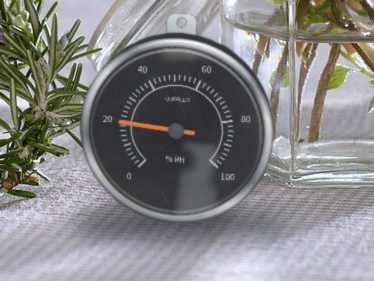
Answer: 20 %
